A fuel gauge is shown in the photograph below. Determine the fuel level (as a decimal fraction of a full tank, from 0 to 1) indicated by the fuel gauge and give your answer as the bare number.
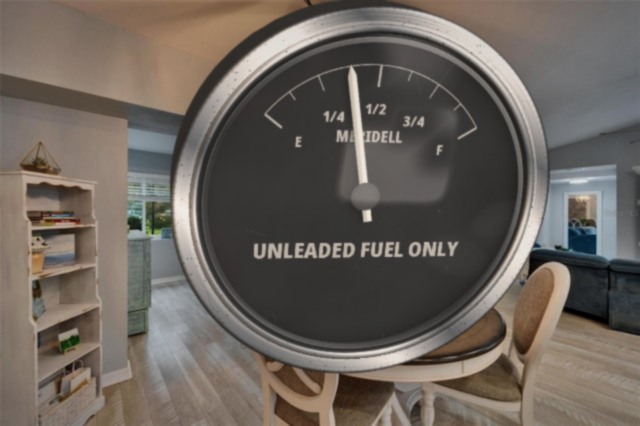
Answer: 0.375
